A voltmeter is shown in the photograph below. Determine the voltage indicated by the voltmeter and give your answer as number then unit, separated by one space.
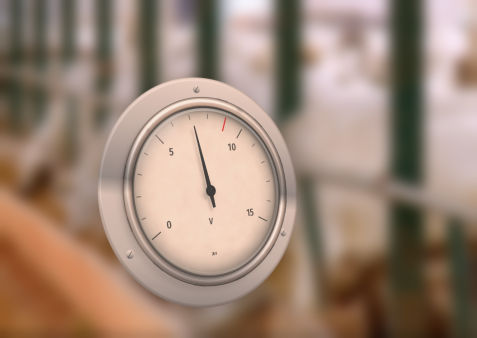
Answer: 7 V
